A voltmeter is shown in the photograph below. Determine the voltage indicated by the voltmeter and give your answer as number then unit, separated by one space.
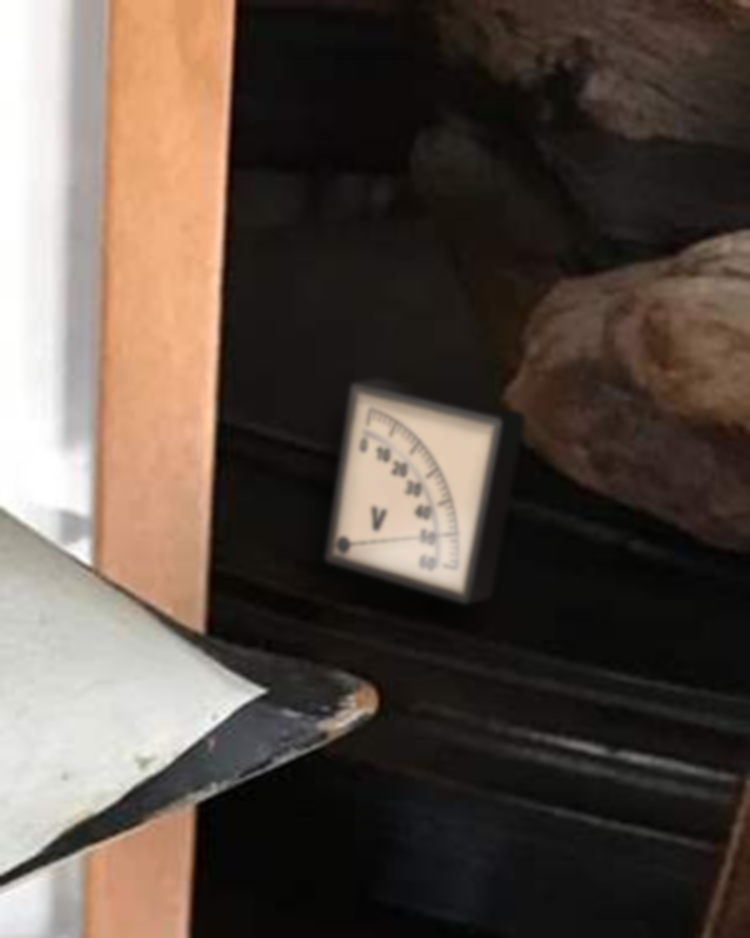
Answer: 50 V
